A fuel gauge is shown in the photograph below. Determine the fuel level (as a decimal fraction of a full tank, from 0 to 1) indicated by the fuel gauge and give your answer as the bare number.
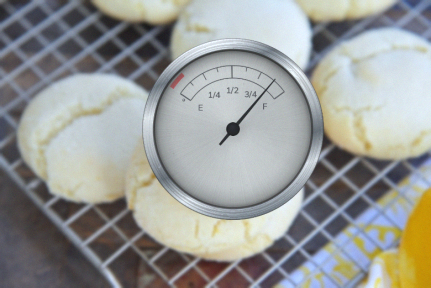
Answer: 0.875
